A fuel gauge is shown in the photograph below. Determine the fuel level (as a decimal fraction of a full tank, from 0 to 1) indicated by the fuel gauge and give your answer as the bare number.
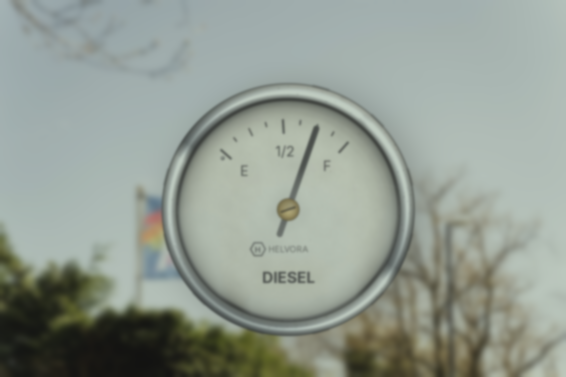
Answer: 0.75
